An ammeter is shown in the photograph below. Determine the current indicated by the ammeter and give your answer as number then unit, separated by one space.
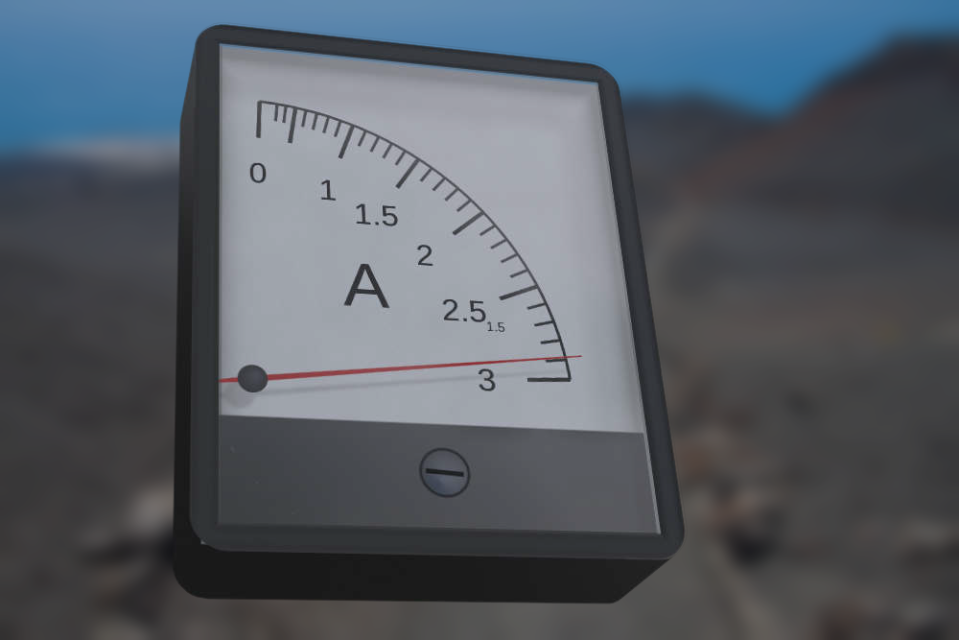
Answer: 2.9 A
